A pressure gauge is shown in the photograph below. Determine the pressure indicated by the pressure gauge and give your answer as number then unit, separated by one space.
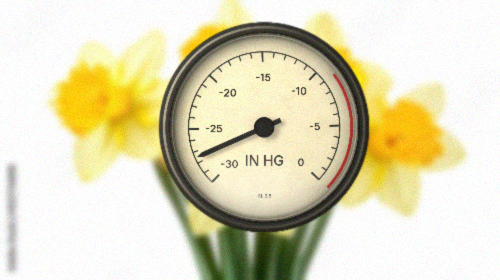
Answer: -27.5 inHg
